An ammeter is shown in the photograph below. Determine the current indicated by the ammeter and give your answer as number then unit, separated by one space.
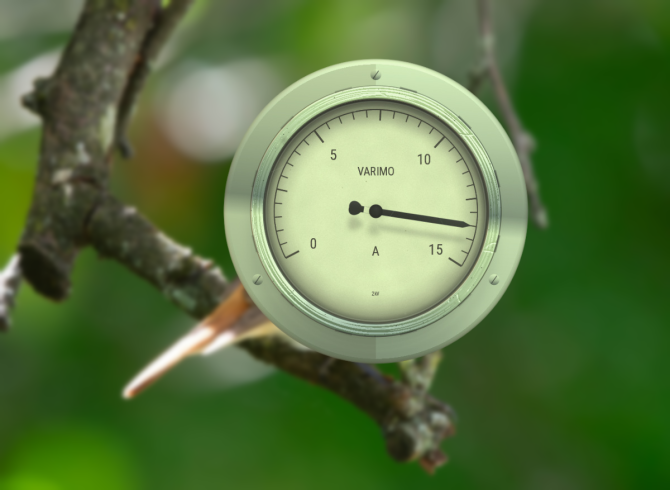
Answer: 13.5 A
